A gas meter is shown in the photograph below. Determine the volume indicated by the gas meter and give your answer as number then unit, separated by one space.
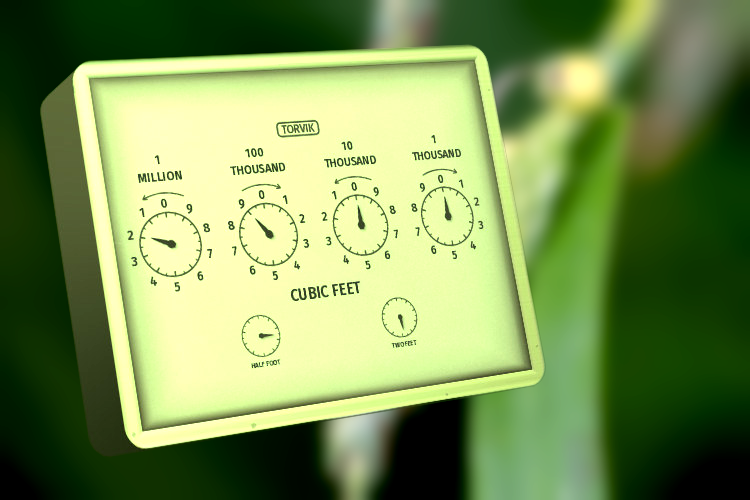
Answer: 190000 ft³
